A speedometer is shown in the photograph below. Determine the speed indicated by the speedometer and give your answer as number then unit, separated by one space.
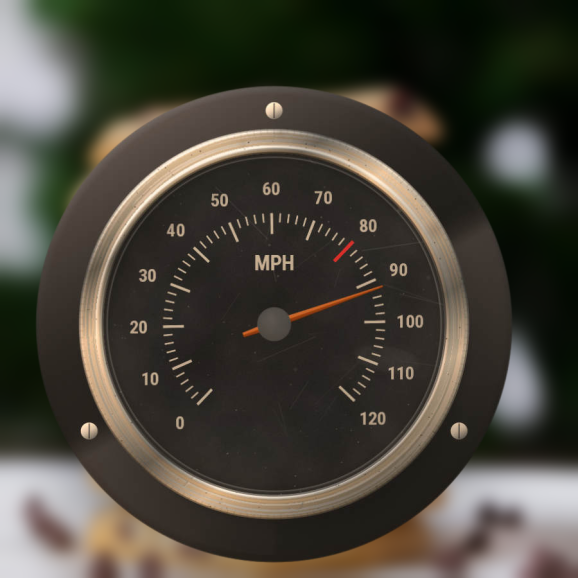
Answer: 92 mph
